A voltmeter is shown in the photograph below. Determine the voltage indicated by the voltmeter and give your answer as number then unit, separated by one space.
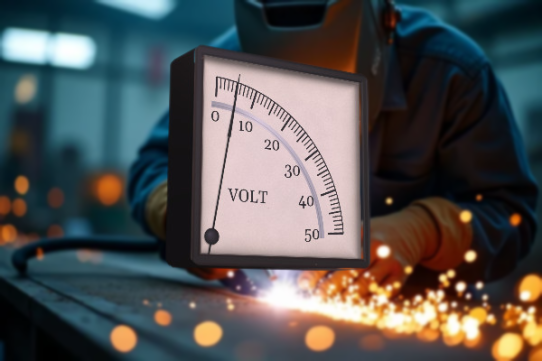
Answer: 5 V
